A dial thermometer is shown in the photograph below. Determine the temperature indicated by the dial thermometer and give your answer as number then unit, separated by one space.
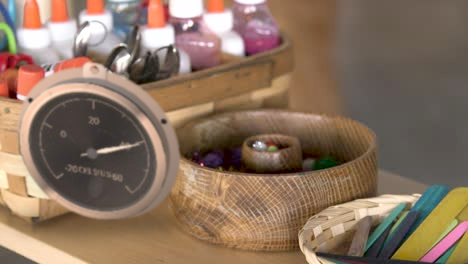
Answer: 40 °C
